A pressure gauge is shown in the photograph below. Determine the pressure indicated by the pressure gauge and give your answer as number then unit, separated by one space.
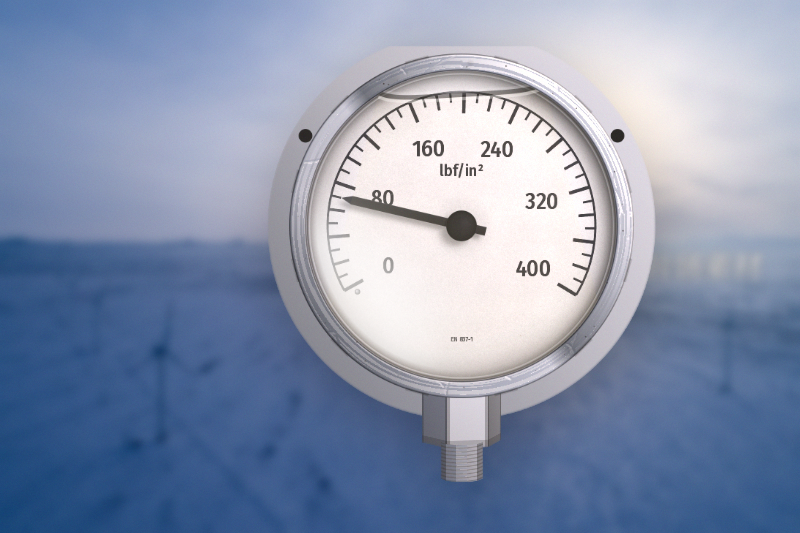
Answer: 70 psi
